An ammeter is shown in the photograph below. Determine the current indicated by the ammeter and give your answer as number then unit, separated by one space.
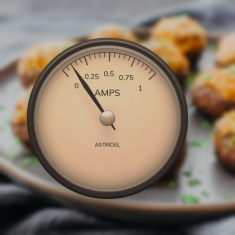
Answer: 0.1 A
